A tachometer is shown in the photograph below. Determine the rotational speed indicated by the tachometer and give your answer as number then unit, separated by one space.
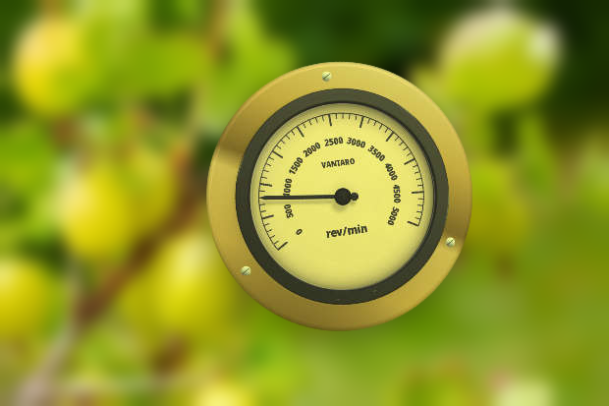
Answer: 800 rpm
